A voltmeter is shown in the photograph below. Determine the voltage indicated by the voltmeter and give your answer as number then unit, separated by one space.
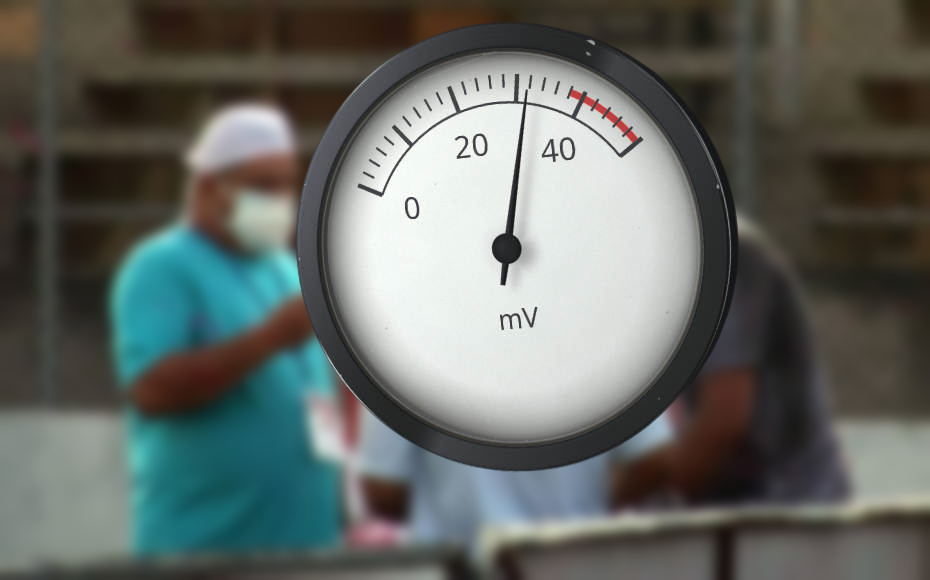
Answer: 32 mV
